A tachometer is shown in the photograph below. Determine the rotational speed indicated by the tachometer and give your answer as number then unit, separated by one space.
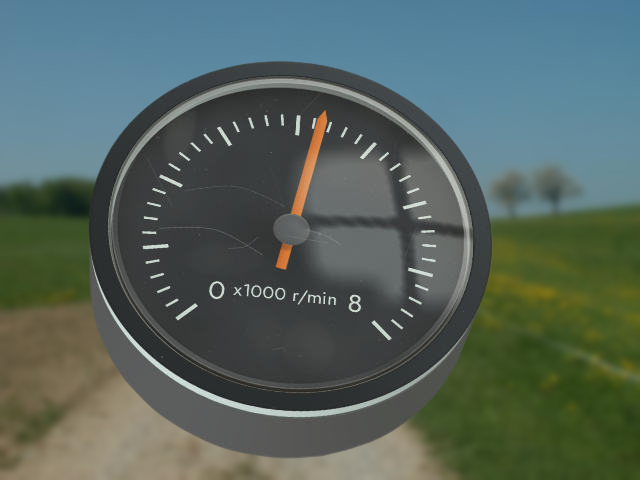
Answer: 4300 rpm
